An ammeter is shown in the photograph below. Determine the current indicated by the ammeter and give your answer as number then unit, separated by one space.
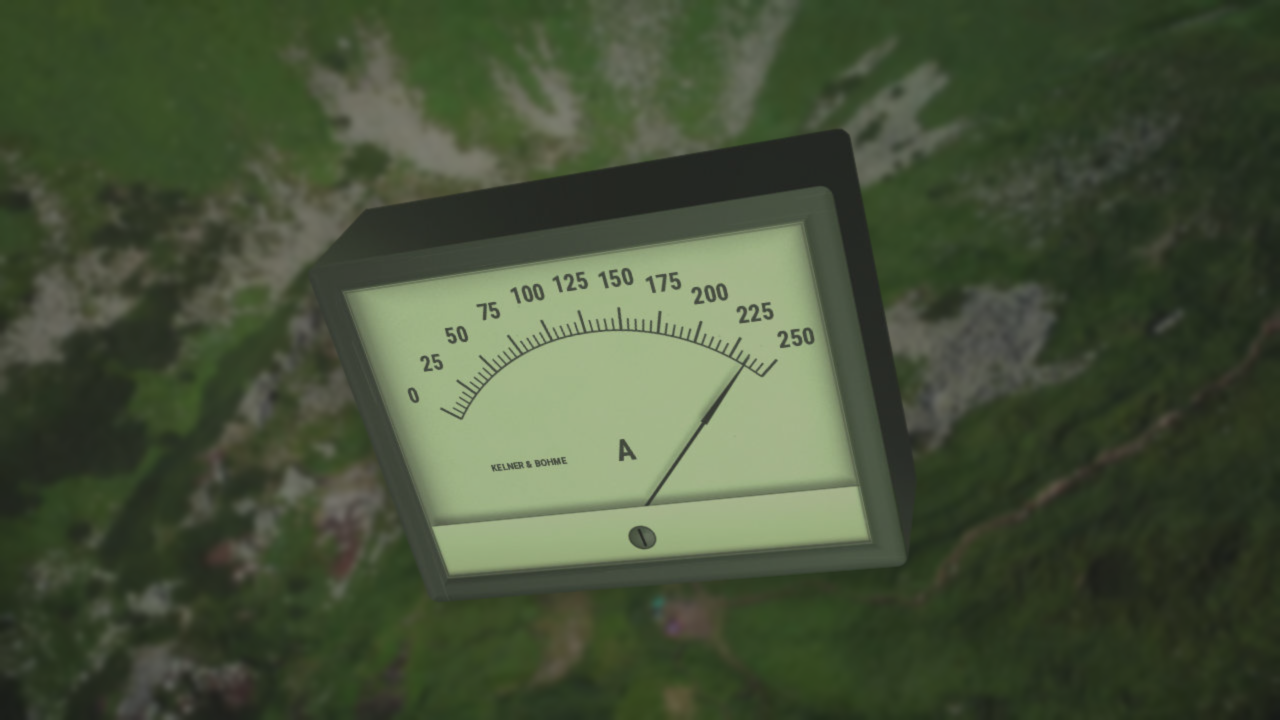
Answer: 235 A
